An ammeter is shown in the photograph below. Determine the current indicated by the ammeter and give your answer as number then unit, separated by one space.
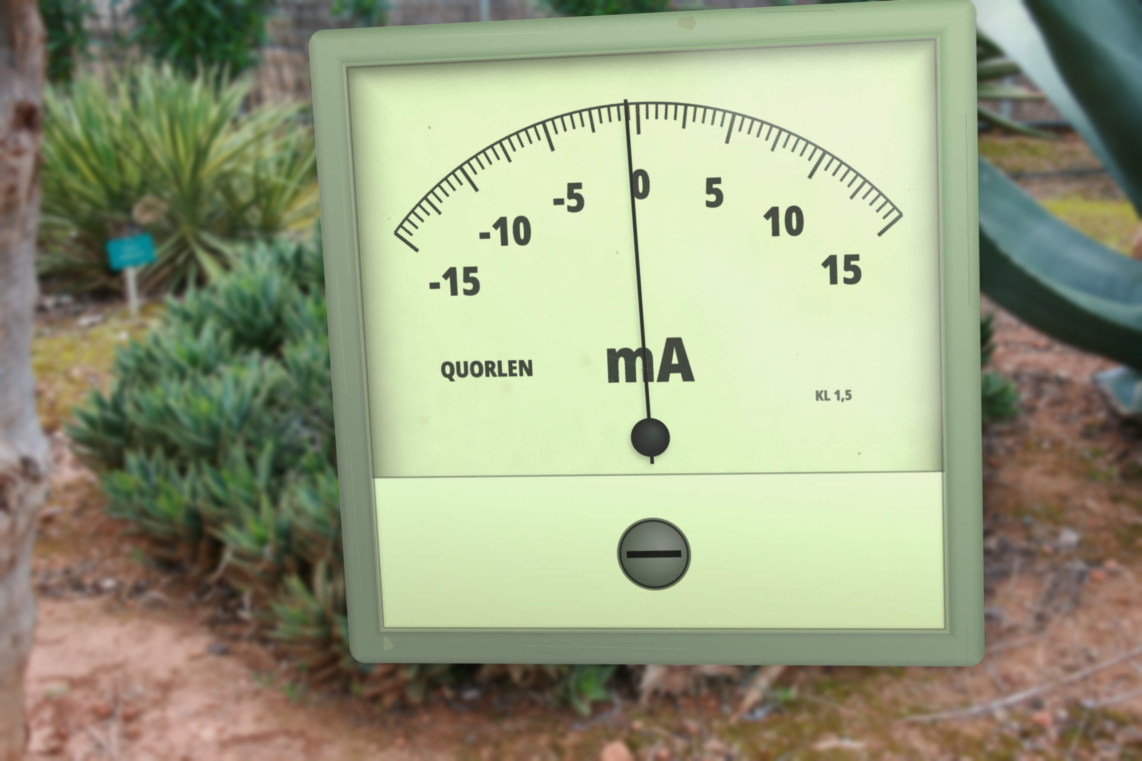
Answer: -0.5 mA
